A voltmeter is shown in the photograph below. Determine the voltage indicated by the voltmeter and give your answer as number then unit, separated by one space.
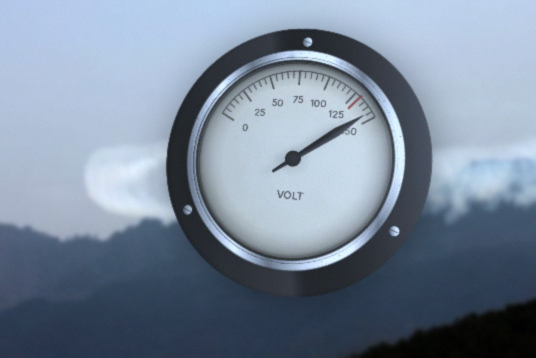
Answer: 145 V
